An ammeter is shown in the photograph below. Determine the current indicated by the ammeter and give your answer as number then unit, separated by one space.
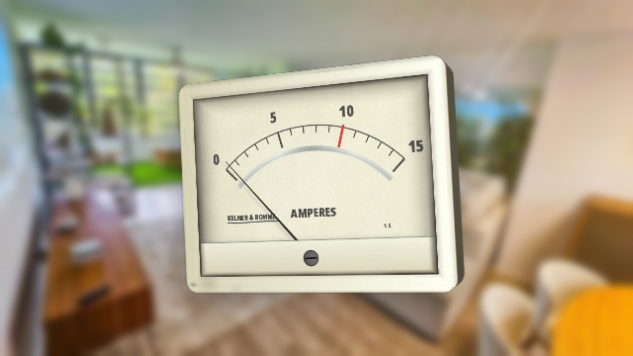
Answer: 0.5 A
